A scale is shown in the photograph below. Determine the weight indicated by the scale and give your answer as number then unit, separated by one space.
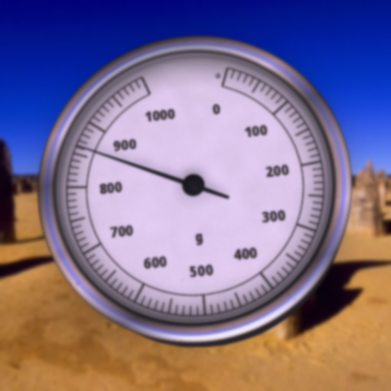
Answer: 860 g
